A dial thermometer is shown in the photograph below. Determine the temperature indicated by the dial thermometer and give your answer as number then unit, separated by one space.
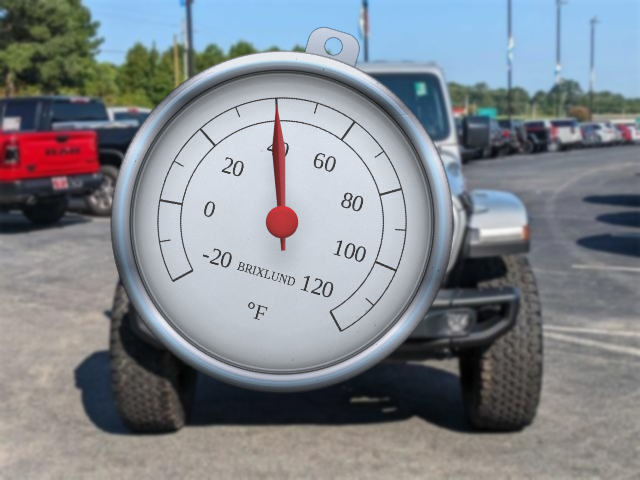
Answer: 40 °F
